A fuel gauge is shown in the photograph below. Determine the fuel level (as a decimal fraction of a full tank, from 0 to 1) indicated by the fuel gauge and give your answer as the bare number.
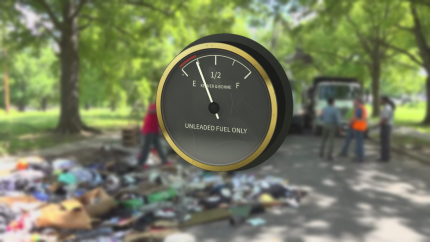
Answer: 0.25
